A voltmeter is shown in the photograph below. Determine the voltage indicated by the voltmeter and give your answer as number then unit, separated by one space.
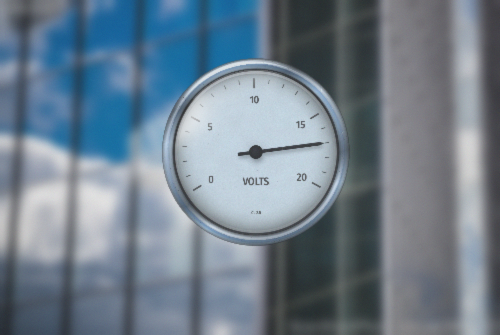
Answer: 17 V
